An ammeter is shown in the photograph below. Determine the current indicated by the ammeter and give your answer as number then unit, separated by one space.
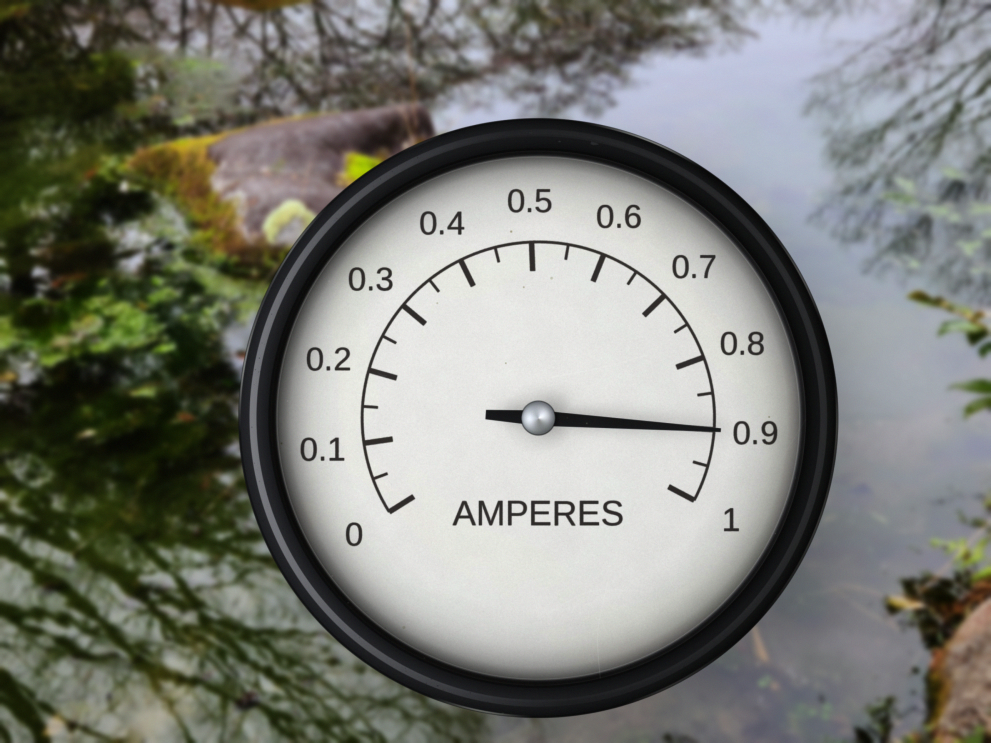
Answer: 0.9 A
